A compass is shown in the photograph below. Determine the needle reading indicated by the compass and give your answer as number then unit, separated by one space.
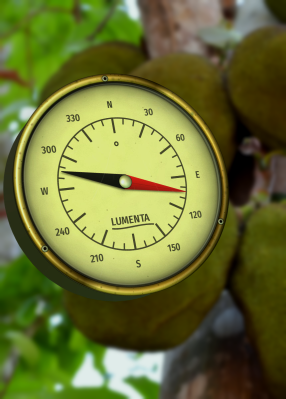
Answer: 105 °
